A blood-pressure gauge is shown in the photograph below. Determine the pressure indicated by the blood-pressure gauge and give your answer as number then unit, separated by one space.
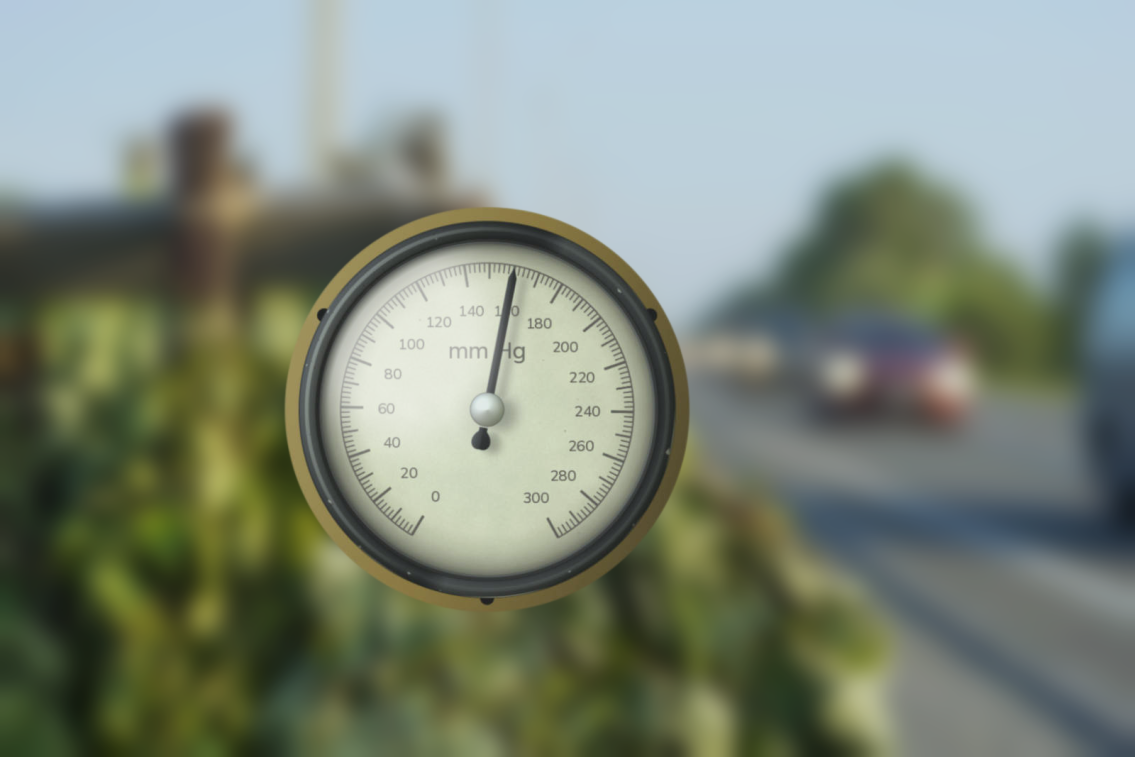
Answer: 160 mmHg
